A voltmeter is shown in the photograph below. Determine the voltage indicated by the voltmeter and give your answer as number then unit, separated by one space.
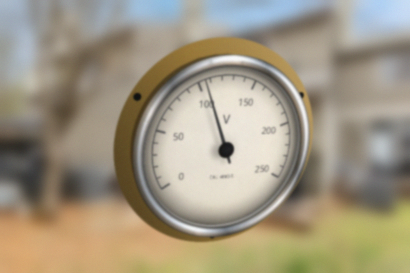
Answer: 105 V
